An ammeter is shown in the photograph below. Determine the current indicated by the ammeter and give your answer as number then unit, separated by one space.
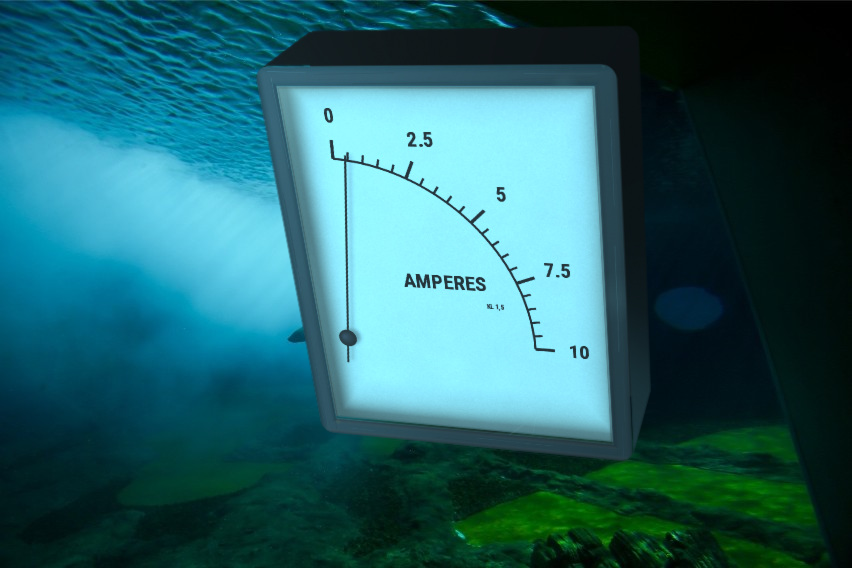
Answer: 0.5 A
